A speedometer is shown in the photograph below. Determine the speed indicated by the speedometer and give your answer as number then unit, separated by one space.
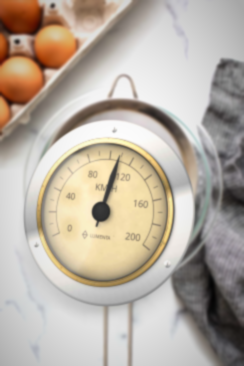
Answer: 110 km/h
